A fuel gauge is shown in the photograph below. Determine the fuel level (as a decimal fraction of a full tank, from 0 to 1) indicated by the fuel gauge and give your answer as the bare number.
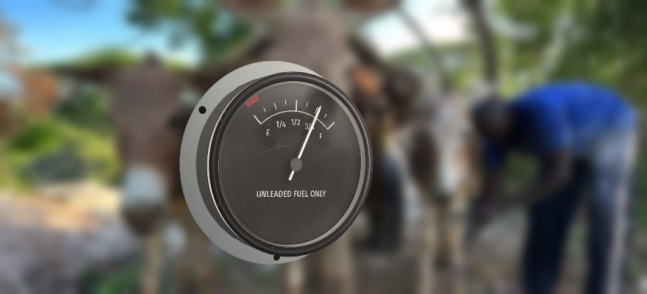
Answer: 0.75
